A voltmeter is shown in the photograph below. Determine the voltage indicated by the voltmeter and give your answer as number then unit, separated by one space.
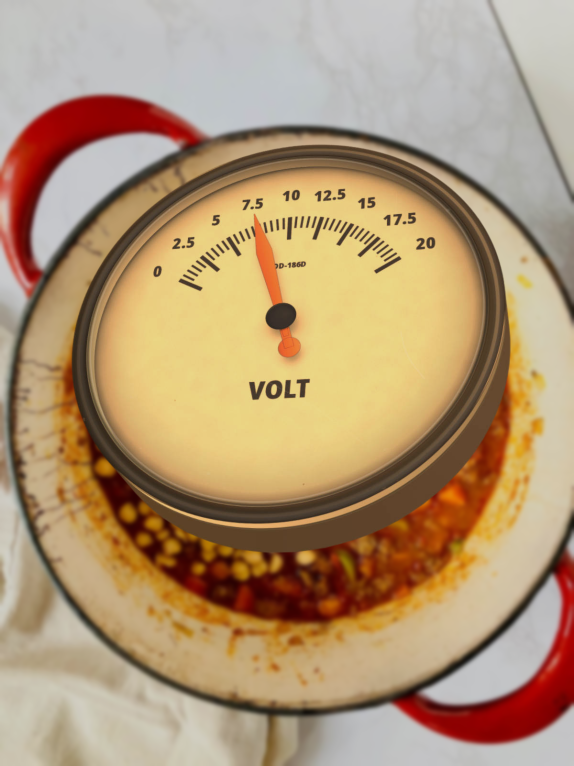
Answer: 7.5 V
